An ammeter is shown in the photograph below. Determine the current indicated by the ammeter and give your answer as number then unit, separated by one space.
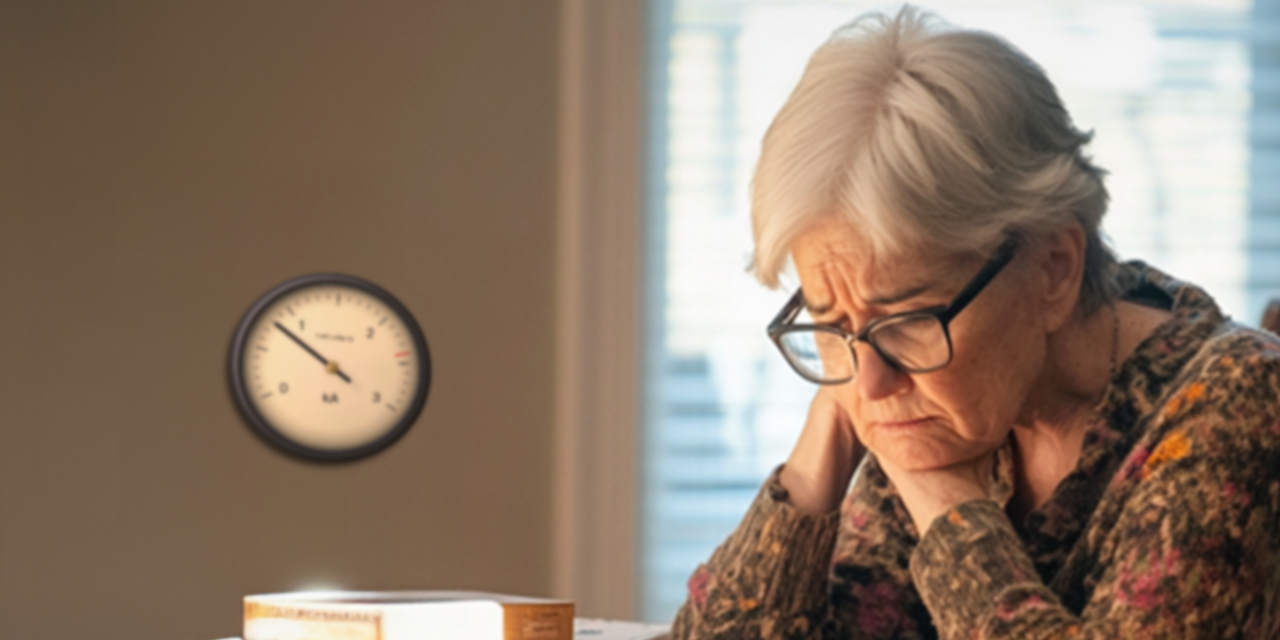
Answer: 0.8 kA
